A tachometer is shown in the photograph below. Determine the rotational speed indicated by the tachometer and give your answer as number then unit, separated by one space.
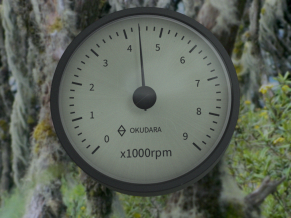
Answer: 4400 rpm
